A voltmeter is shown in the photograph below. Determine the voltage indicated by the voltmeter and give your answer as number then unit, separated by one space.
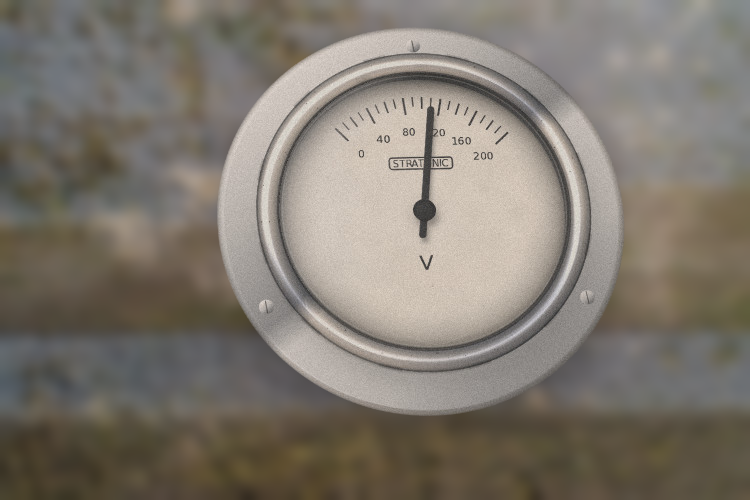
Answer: 110 V
